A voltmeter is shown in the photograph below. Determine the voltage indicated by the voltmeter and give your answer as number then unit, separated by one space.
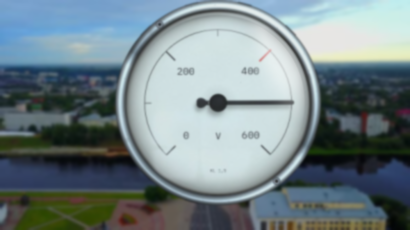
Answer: 500 V
